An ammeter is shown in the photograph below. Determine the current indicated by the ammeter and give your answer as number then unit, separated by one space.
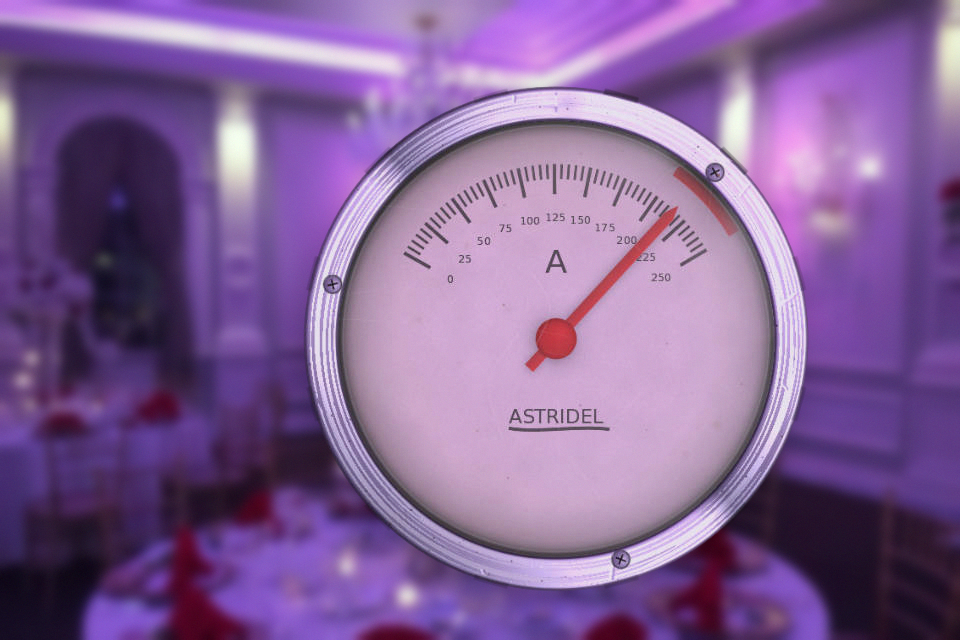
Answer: 215 A
